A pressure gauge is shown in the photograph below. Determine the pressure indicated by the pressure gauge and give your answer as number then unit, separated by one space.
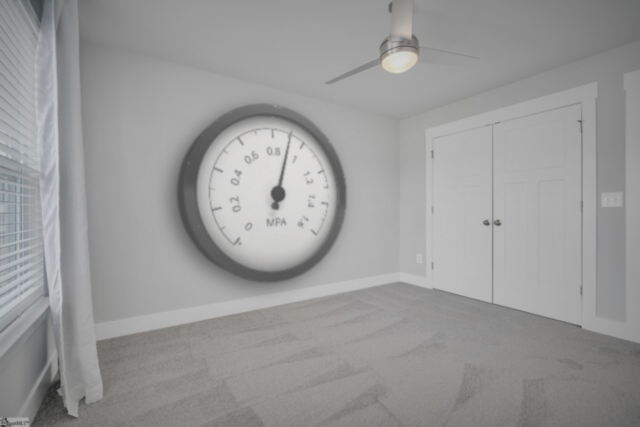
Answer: 0.9 MPa
